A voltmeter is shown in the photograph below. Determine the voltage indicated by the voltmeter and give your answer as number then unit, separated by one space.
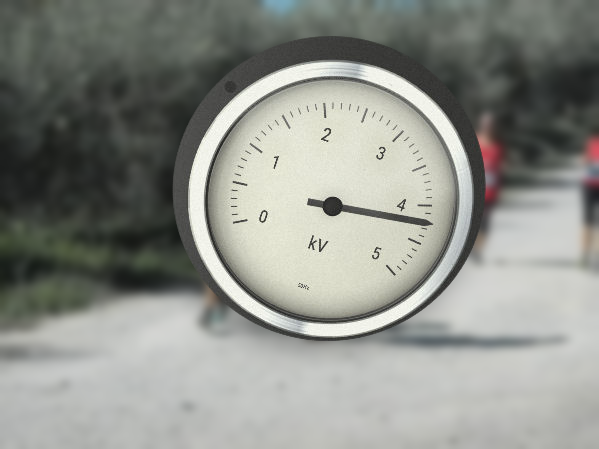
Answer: 4.2 kV
